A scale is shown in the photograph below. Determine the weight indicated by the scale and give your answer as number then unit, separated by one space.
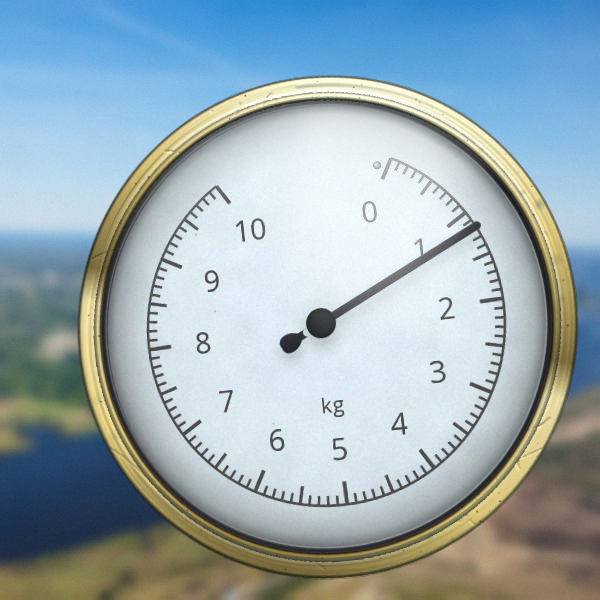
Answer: 1.2 kg
